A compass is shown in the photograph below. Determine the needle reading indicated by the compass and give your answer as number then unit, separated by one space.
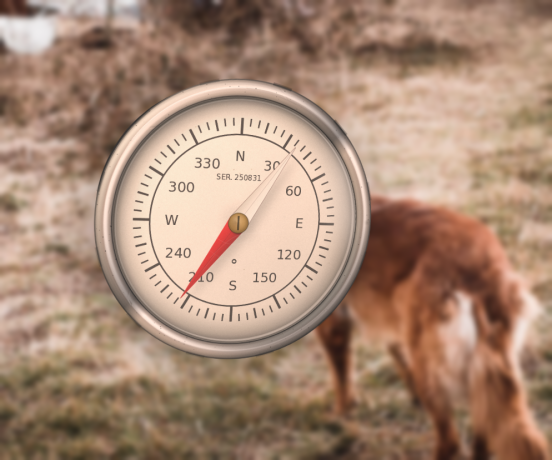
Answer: 215 °
